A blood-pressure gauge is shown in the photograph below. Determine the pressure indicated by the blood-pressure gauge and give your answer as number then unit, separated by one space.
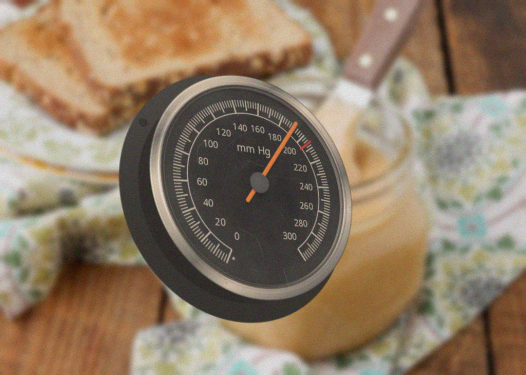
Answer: 190 mmHg
